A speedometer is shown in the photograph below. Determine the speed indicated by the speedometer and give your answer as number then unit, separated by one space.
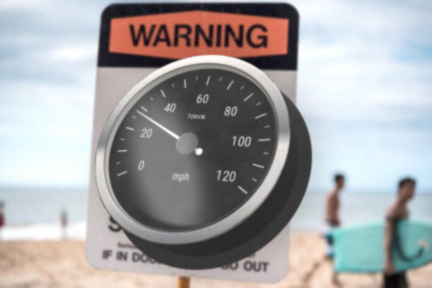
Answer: 27.5 mph
